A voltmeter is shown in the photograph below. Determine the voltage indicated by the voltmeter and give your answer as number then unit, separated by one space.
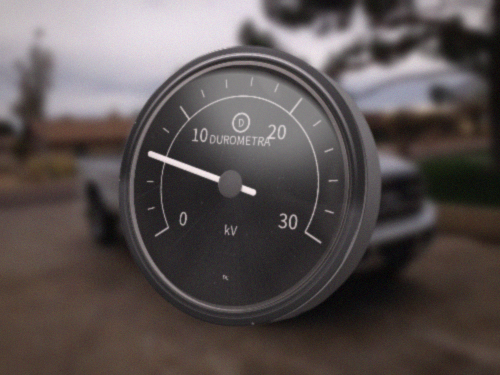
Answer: 6 kV
